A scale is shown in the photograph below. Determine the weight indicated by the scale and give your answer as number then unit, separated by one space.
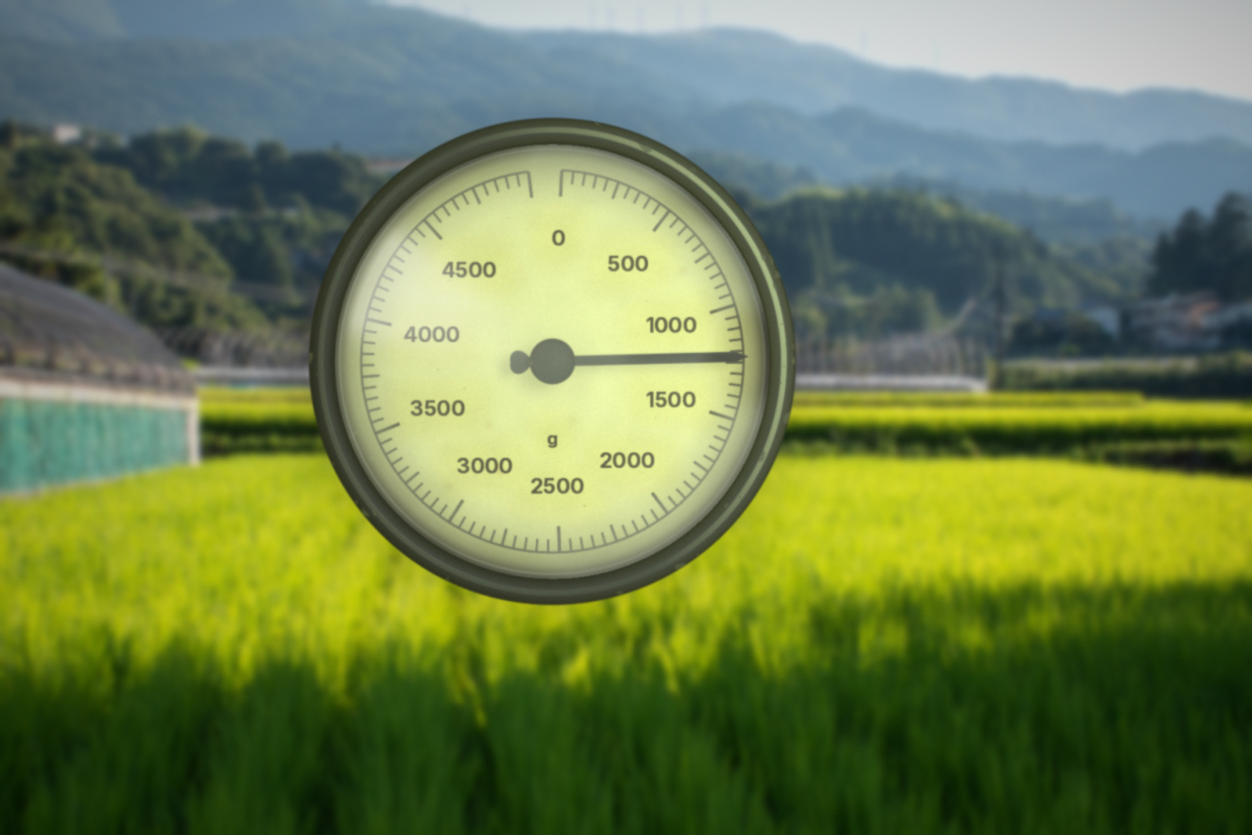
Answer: 1225 g
